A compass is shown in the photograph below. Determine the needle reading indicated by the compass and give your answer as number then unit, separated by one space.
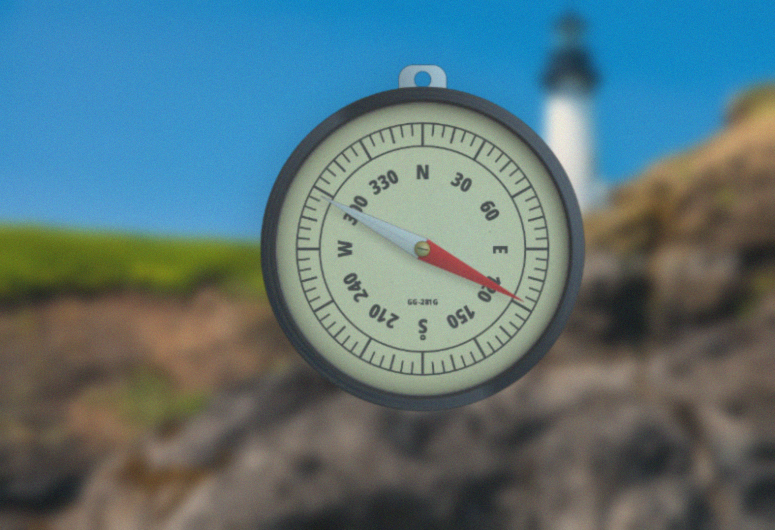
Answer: 117.5 °
